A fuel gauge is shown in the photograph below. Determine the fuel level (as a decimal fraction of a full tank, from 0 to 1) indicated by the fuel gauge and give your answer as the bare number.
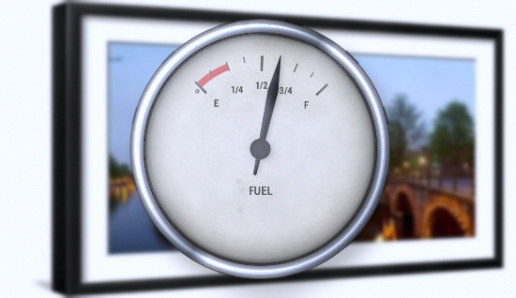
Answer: 0.625
